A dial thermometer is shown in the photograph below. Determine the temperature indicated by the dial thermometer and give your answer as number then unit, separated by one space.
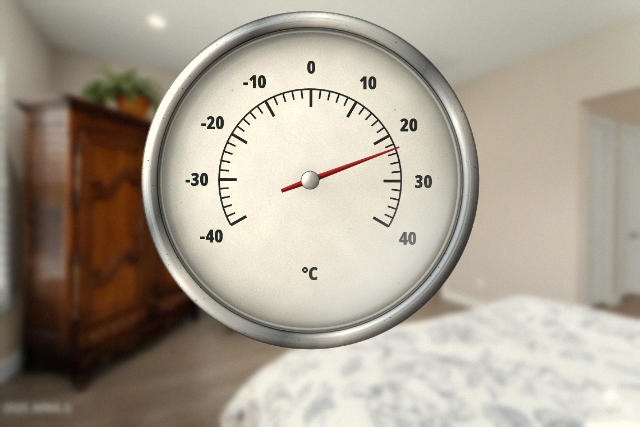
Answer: 23 °C
